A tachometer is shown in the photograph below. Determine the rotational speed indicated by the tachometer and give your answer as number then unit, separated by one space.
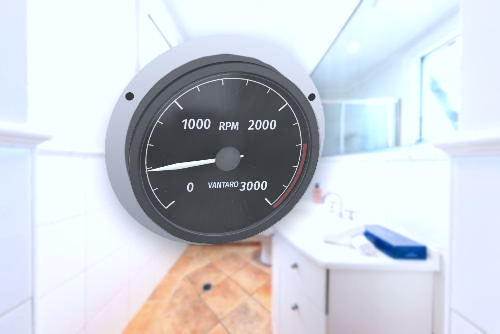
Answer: 400 rpm
